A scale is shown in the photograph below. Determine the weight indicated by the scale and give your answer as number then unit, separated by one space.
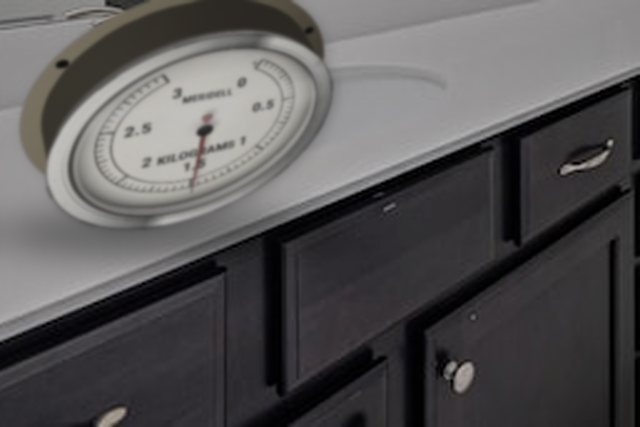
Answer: 1.5 kg
